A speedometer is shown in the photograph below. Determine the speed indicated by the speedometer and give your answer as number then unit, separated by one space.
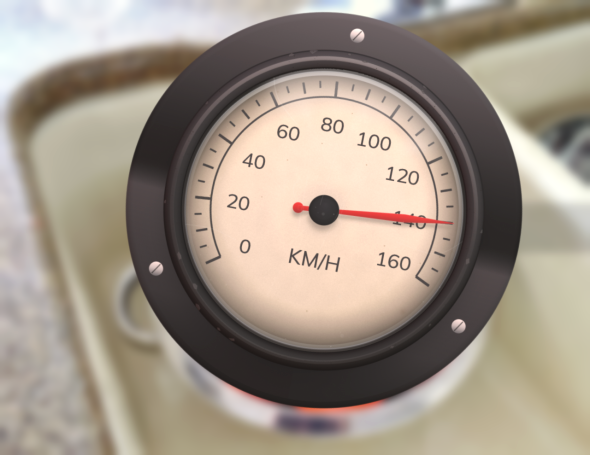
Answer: 140 km/h
